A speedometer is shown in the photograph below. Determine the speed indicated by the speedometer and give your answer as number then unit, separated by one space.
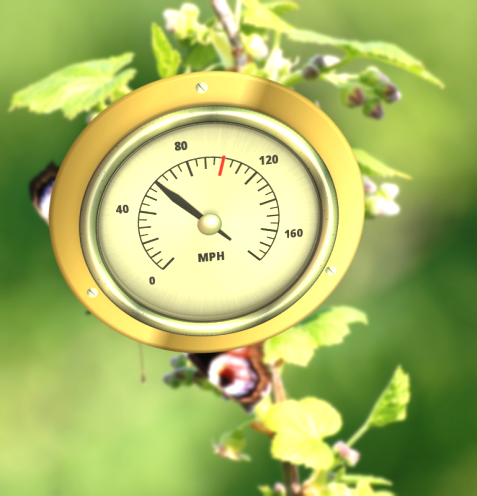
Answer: 60 mph
